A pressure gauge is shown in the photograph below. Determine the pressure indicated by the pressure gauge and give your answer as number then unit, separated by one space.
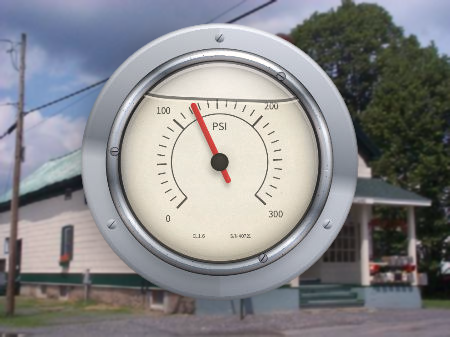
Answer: 125 psi
